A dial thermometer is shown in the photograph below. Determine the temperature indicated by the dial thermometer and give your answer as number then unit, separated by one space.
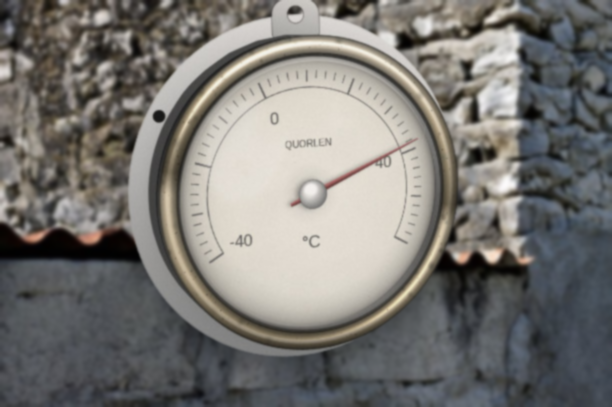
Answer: 38 °C
